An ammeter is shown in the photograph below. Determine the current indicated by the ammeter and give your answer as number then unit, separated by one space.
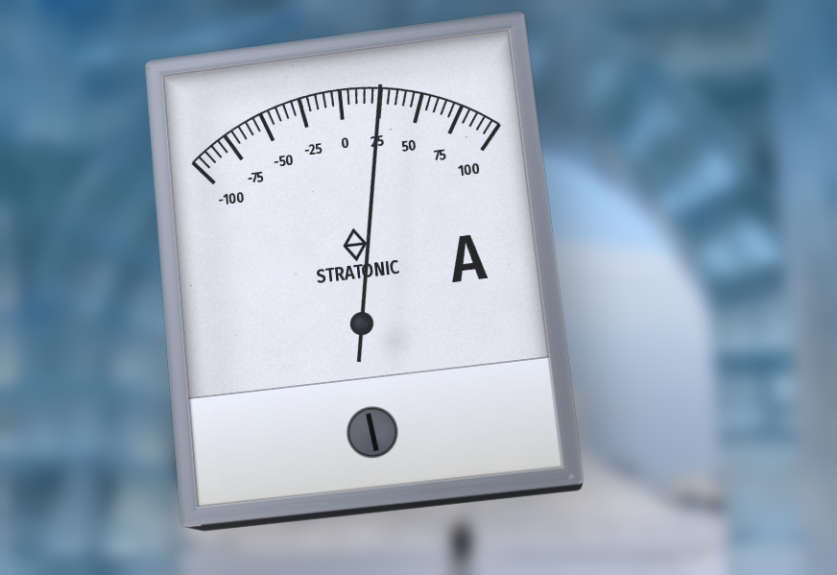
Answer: 25 A
